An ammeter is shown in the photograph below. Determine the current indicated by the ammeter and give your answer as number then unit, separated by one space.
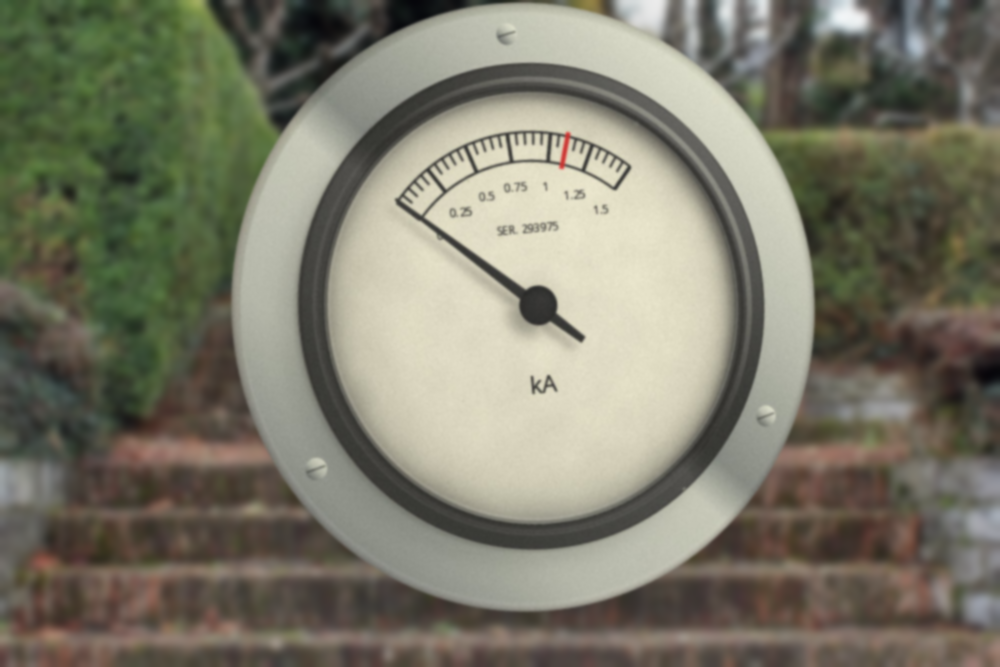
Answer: 0 kA
